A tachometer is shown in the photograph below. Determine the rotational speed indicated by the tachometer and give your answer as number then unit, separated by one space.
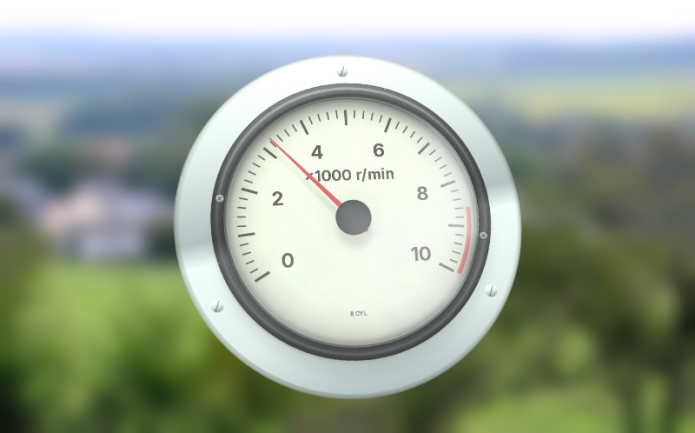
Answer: 3200 rpm
